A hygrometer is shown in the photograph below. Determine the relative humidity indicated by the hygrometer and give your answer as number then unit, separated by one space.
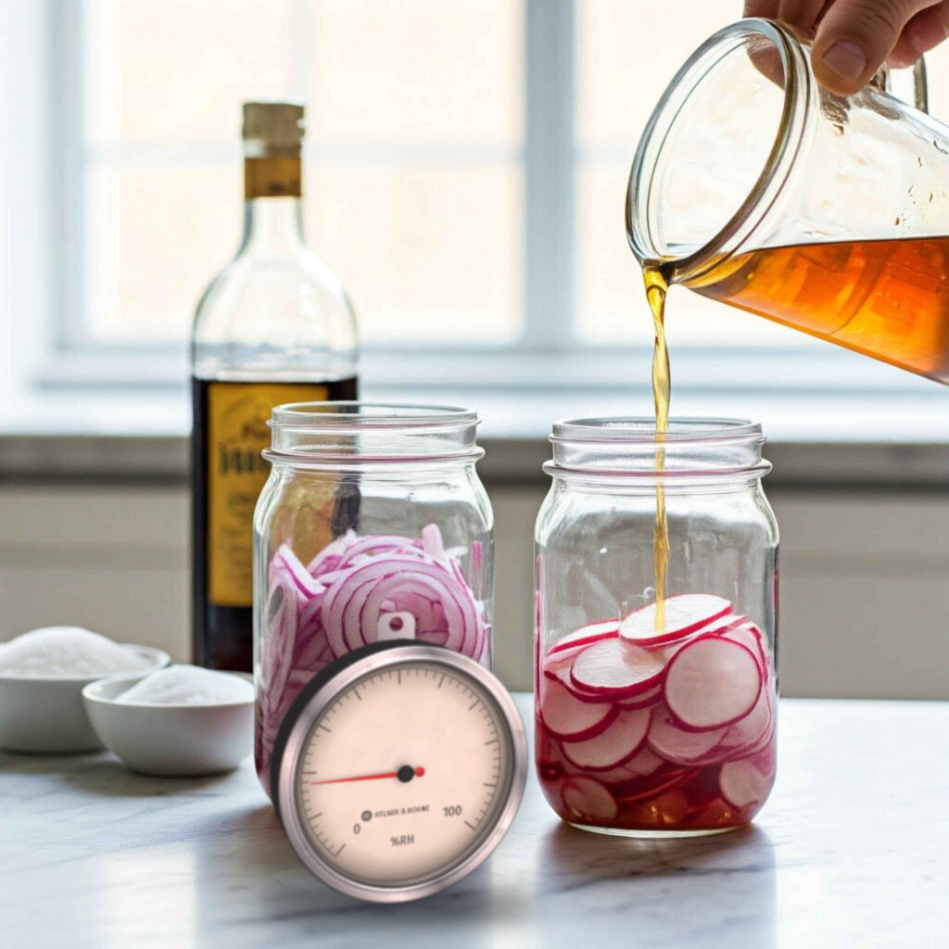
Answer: 18 %
